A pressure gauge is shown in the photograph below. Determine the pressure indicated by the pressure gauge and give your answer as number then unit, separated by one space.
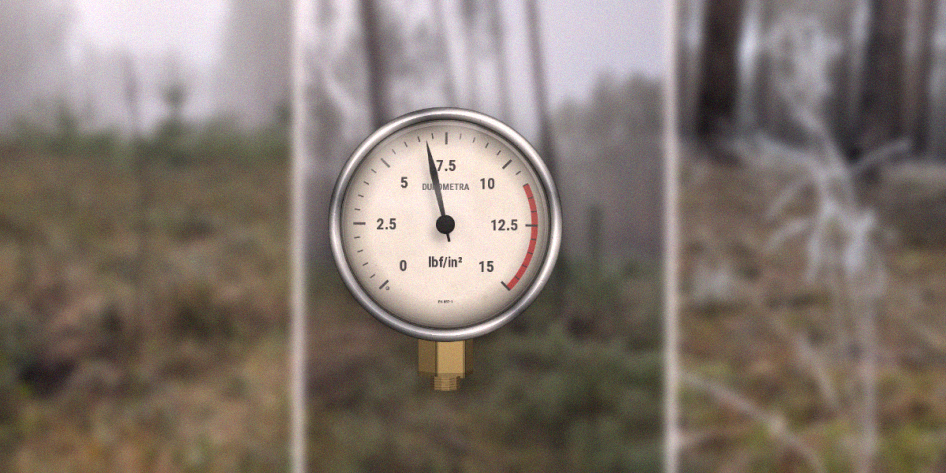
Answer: 6.75 psi
